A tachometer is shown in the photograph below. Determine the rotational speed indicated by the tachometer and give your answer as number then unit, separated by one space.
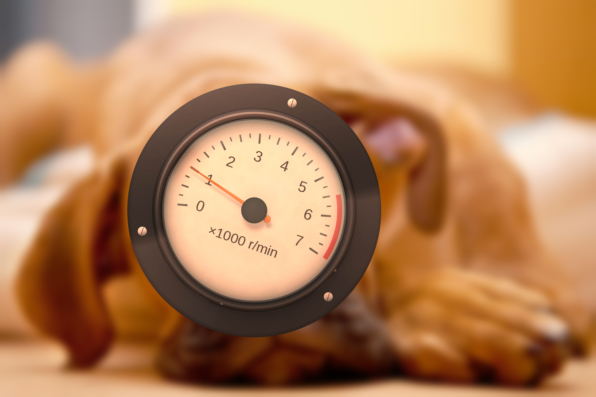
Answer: 1000 rpm
